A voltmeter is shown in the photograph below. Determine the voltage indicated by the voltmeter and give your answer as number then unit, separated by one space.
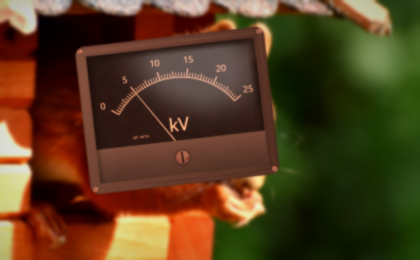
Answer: 5 kV
